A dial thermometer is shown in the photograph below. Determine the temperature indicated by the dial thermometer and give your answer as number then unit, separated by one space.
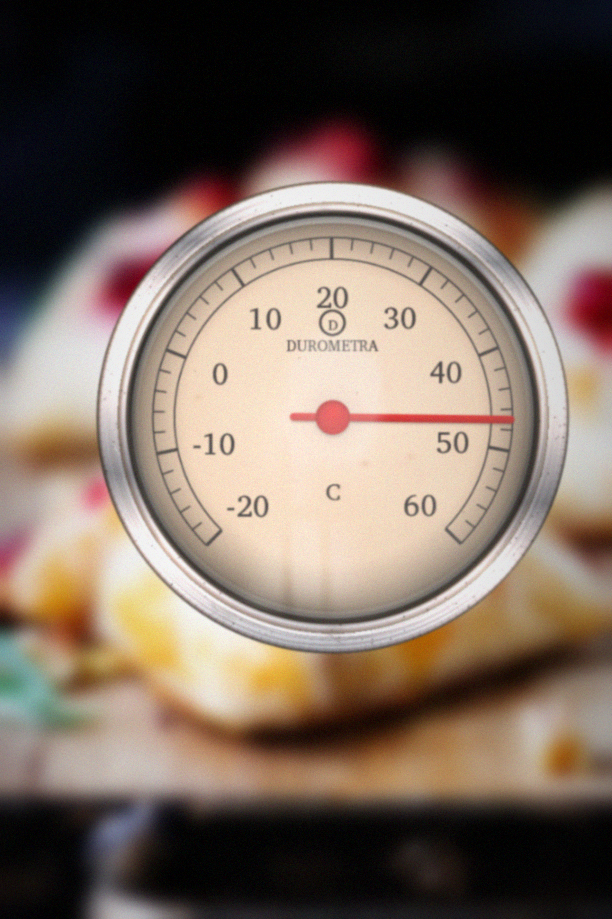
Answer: 47 °C
